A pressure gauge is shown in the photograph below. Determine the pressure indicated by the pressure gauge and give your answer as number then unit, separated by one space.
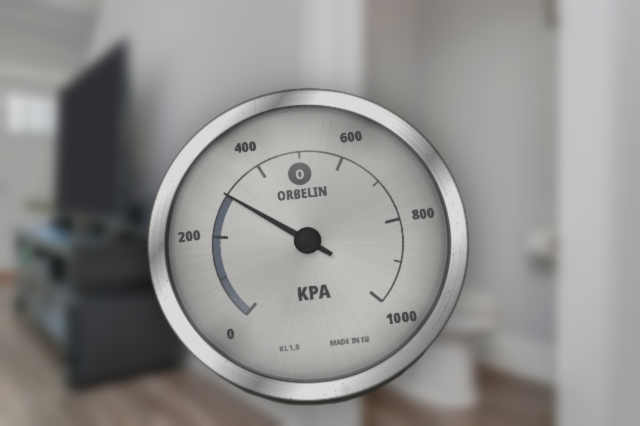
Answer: 300 kPa
